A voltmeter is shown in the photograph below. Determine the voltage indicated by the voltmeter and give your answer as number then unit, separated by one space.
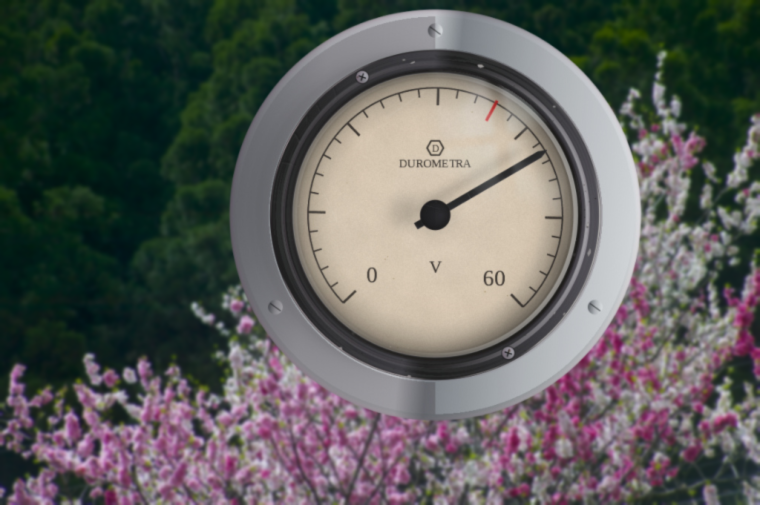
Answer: 43 V
